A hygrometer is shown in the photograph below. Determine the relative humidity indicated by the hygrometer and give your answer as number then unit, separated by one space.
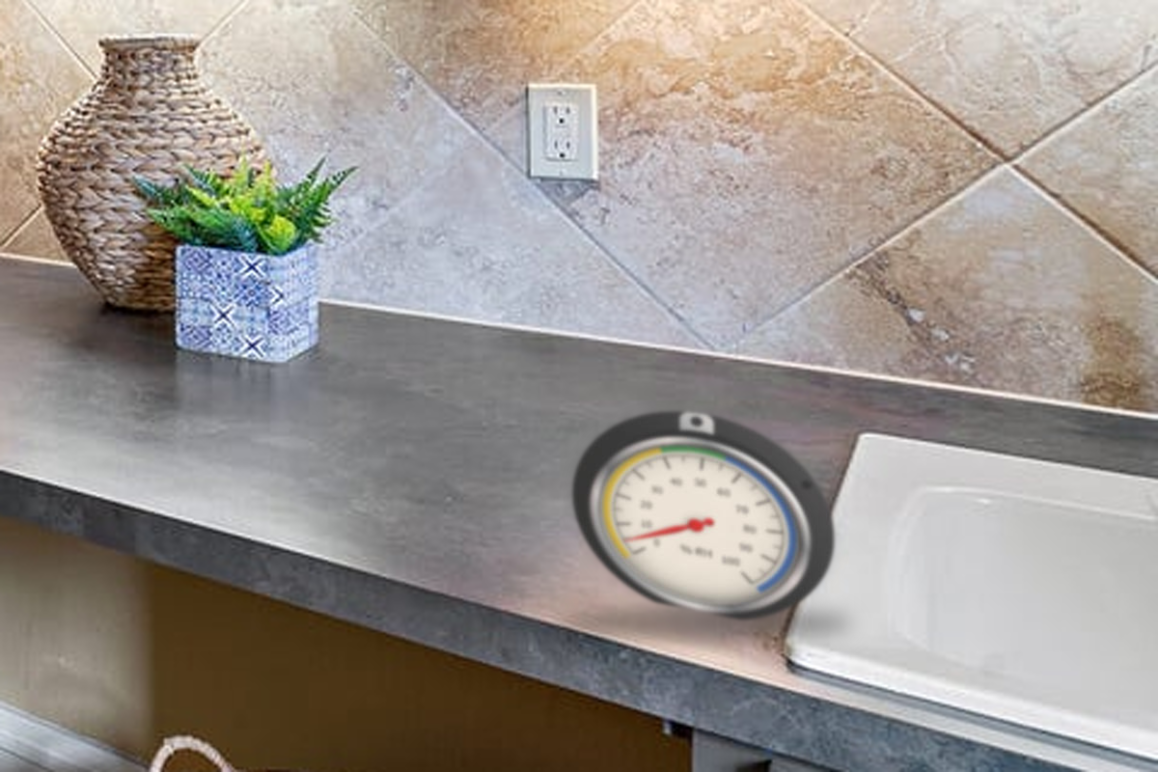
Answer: 5 %
